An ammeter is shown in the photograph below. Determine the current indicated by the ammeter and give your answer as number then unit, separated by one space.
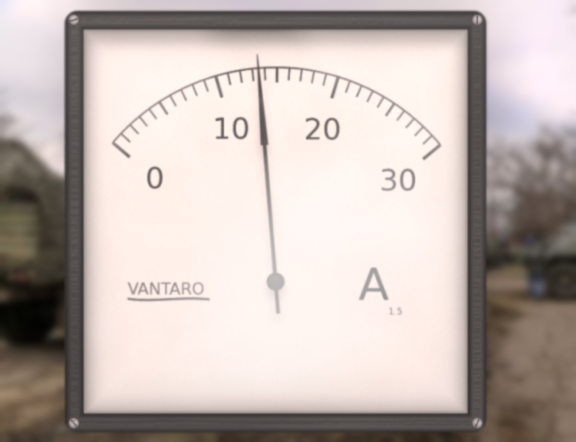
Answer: 13.5 A
